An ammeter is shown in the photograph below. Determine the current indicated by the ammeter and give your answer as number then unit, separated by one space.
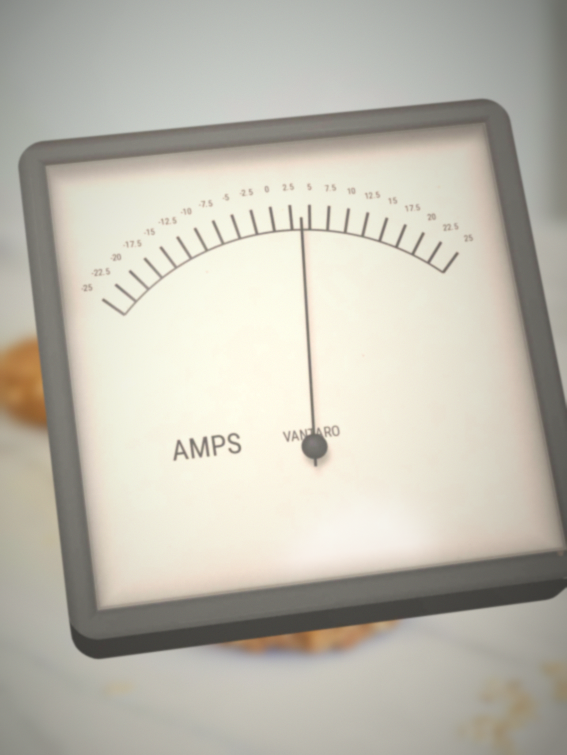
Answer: 3.75 A
